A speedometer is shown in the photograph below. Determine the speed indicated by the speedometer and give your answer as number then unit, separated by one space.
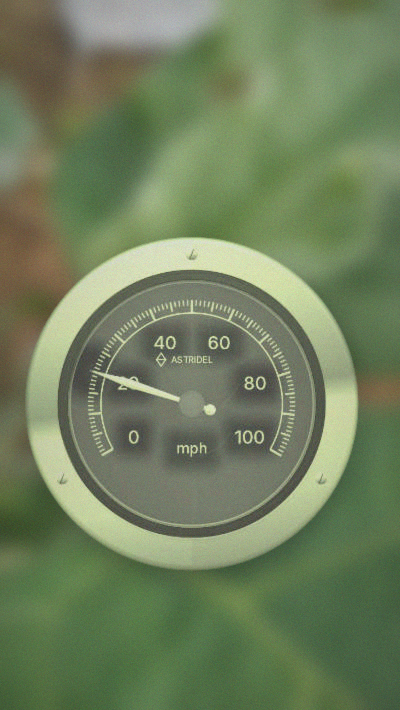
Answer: 20 mph
